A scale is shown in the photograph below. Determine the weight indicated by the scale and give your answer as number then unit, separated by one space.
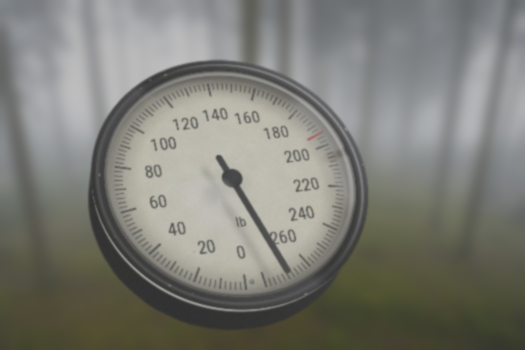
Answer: 270 lb
